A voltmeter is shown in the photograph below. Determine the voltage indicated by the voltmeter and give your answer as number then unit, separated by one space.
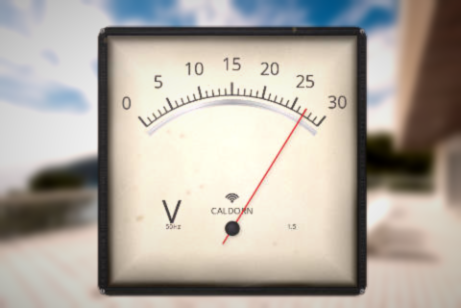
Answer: 27 V
